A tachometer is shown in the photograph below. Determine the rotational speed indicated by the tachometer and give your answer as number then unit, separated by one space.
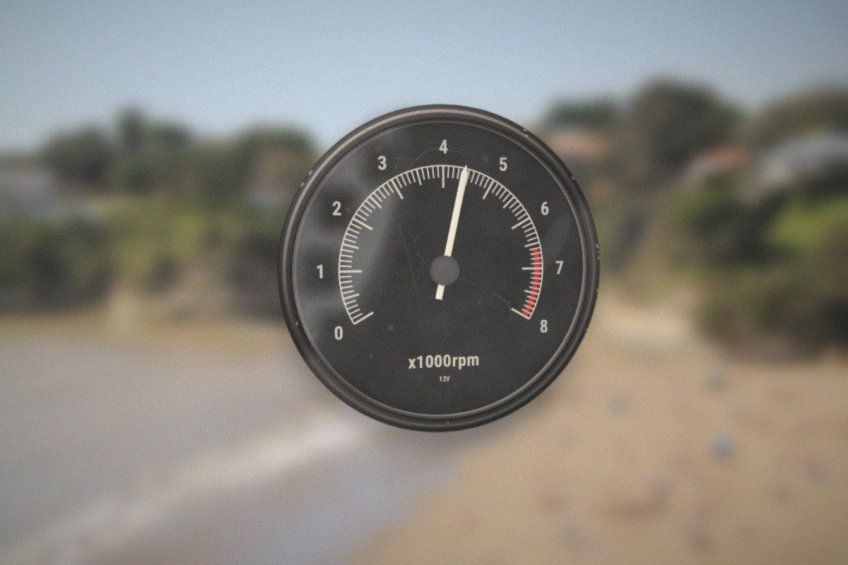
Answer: 4400 rpm
